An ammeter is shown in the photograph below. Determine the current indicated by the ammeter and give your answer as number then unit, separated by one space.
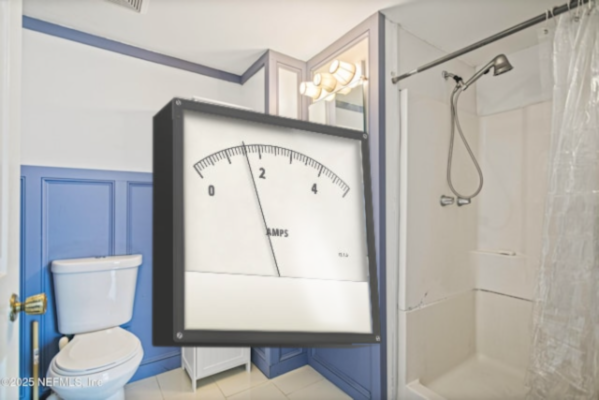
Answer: 1.5 A
